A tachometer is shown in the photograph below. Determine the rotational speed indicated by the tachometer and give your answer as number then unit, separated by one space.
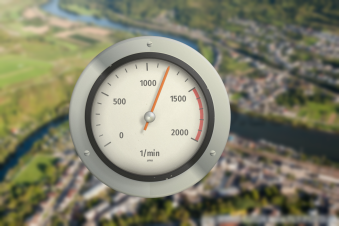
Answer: 1200 rpm
